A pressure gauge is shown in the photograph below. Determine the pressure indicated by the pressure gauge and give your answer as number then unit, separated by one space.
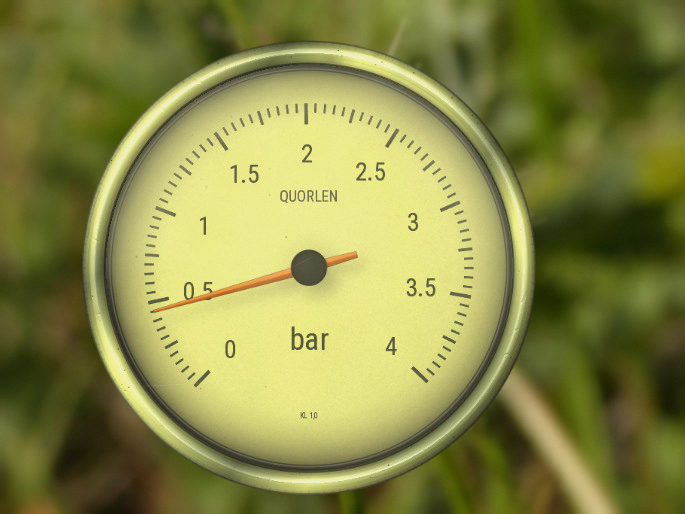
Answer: 0.45 bar
